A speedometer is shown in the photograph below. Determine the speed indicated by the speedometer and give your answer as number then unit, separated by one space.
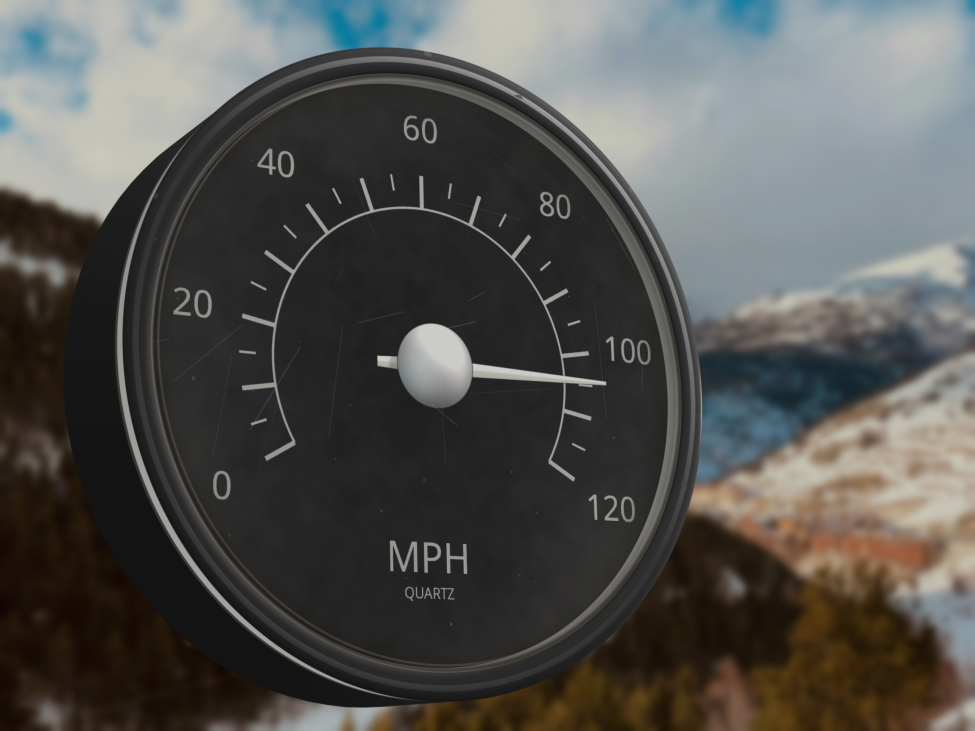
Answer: 105 mph
